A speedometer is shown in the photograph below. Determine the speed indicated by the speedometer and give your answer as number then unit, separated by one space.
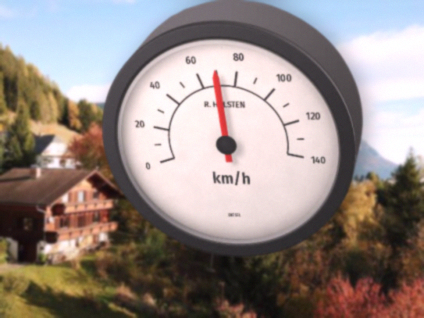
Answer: 70 km/h
